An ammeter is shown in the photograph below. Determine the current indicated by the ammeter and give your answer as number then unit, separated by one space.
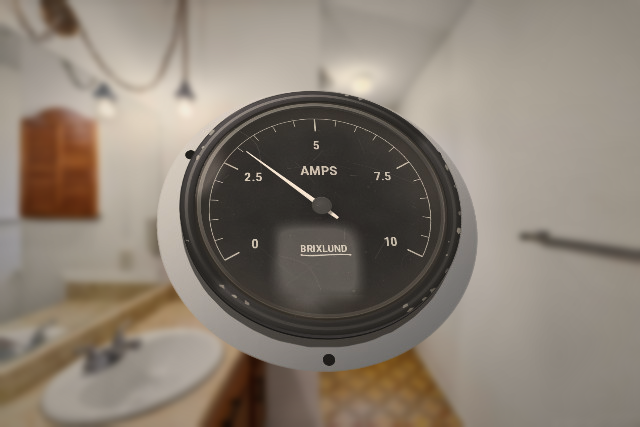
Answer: 3 A
